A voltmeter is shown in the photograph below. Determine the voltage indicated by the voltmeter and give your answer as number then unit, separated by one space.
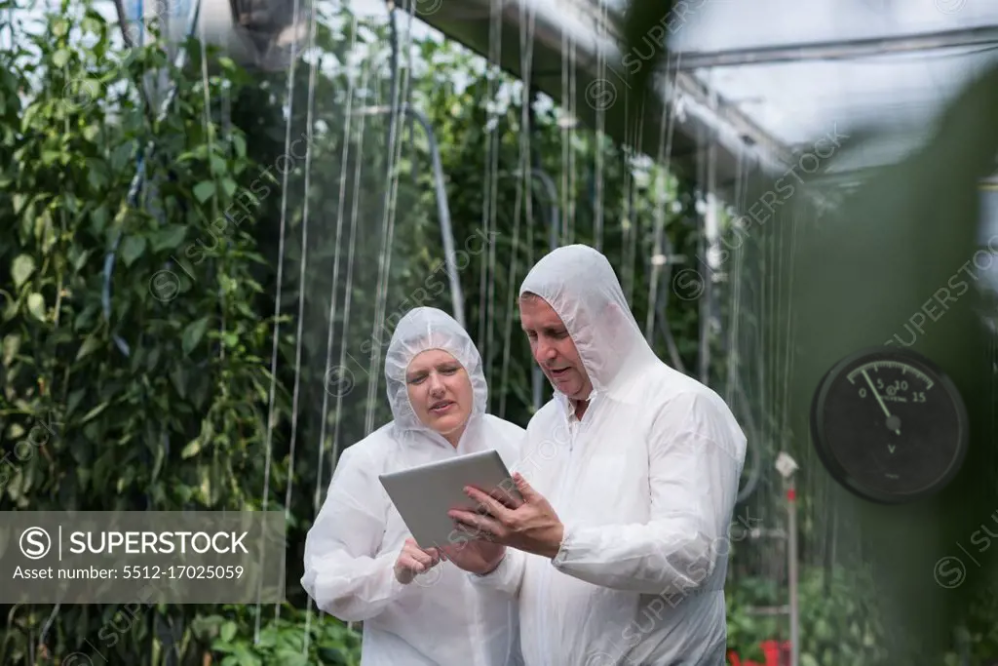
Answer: 2.5 V
